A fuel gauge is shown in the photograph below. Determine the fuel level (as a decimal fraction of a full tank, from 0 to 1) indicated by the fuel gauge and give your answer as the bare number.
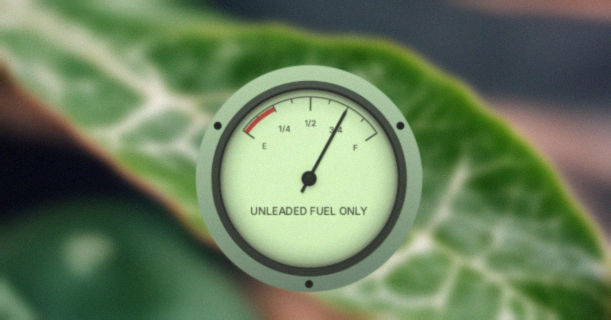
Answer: 0.75
